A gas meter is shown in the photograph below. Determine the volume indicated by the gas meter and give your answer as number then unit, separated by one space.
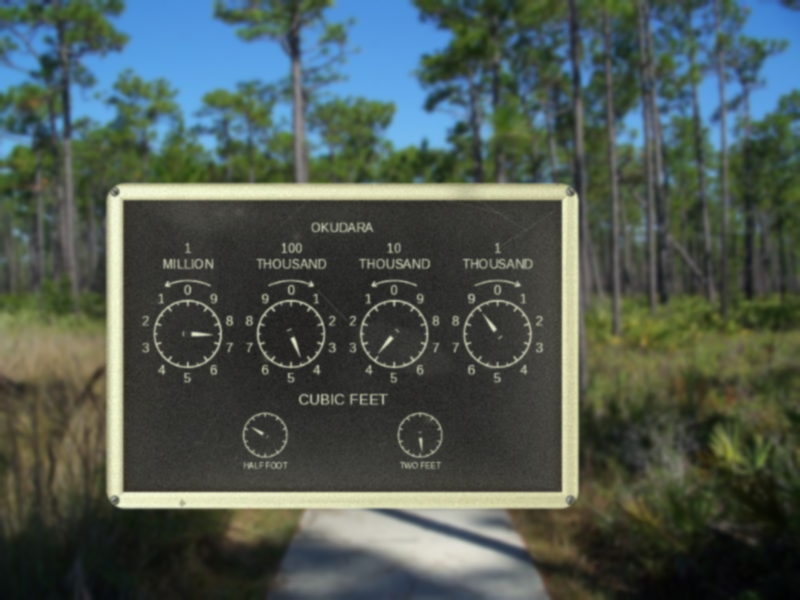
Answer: 743900 ft³
